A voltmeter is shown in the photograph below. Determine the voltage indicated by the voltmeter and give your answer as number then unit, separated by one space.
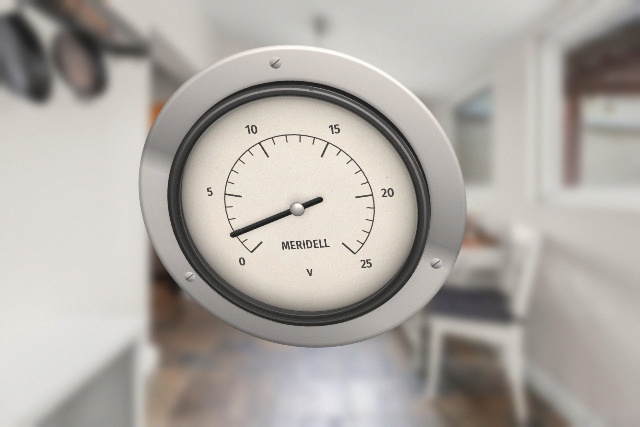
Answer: 2 V
